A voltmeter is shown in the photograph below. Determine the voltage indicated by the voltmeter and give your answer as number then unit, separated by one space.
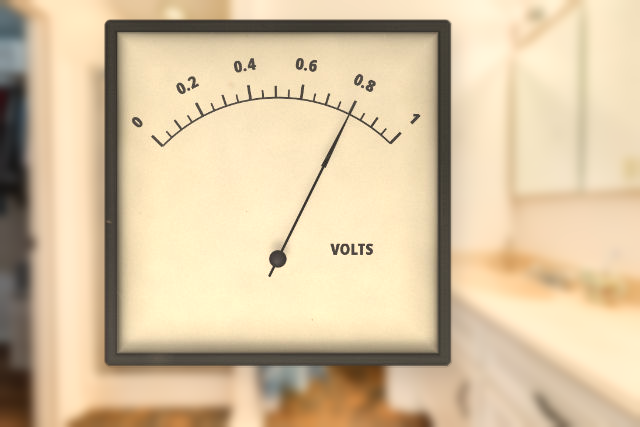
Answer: 0.8 V
